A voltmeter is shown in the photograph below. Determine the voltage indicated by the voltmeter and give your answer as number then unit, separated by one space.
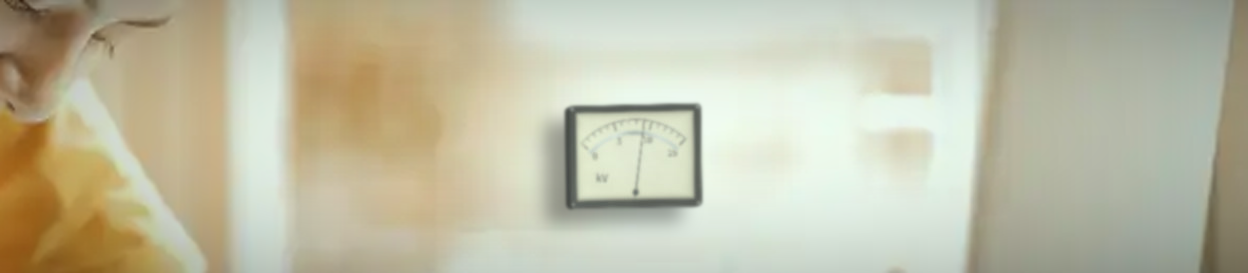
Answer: 9 kV
